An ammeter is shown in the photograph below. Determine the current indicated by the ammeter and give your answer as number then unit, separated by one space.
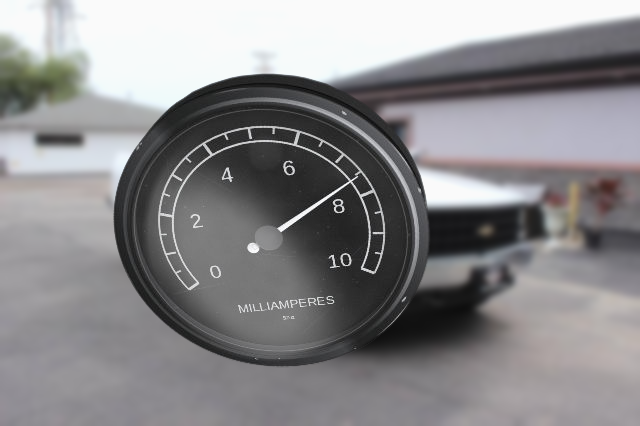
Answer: 7.5 mA
